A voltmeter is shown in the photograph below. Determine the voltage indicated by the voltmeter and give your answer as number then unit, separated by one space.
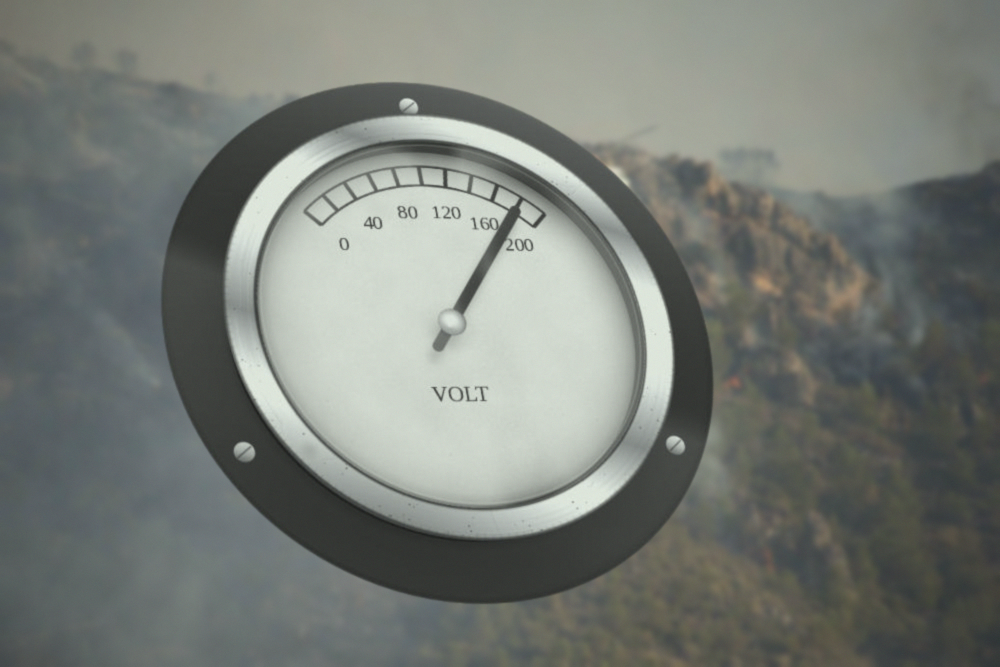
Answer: 180 V
